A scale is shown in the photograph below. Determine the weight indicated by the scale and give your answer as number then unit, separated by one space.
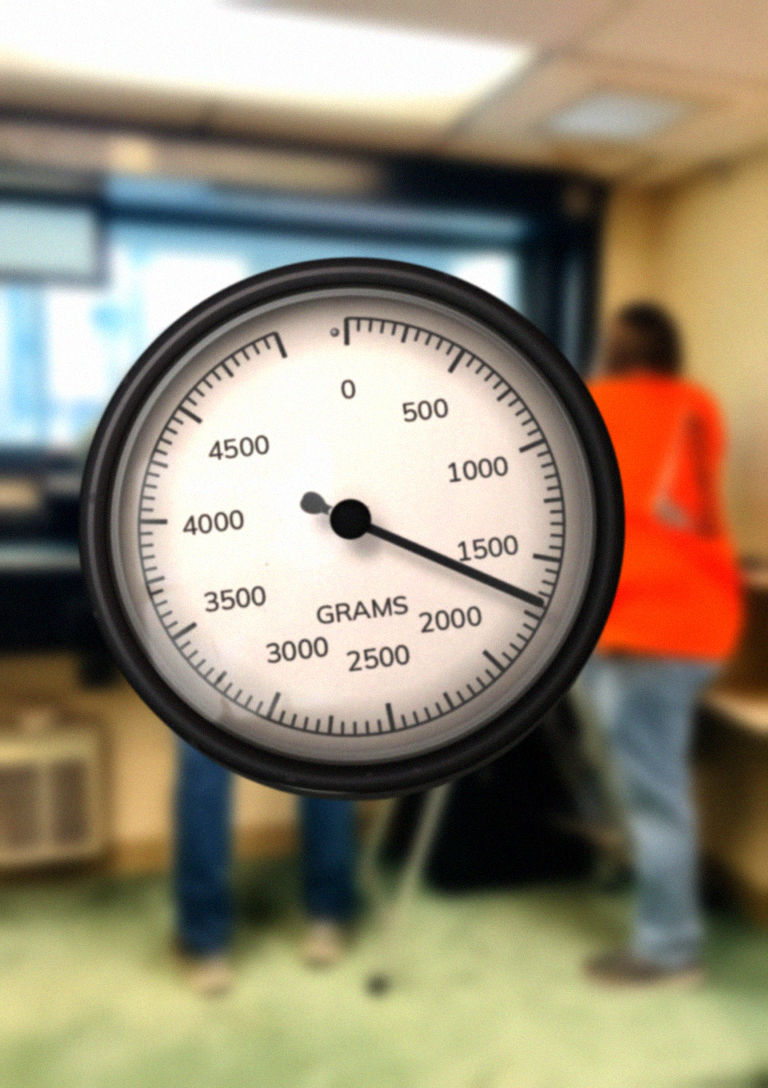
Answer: 1700 g
